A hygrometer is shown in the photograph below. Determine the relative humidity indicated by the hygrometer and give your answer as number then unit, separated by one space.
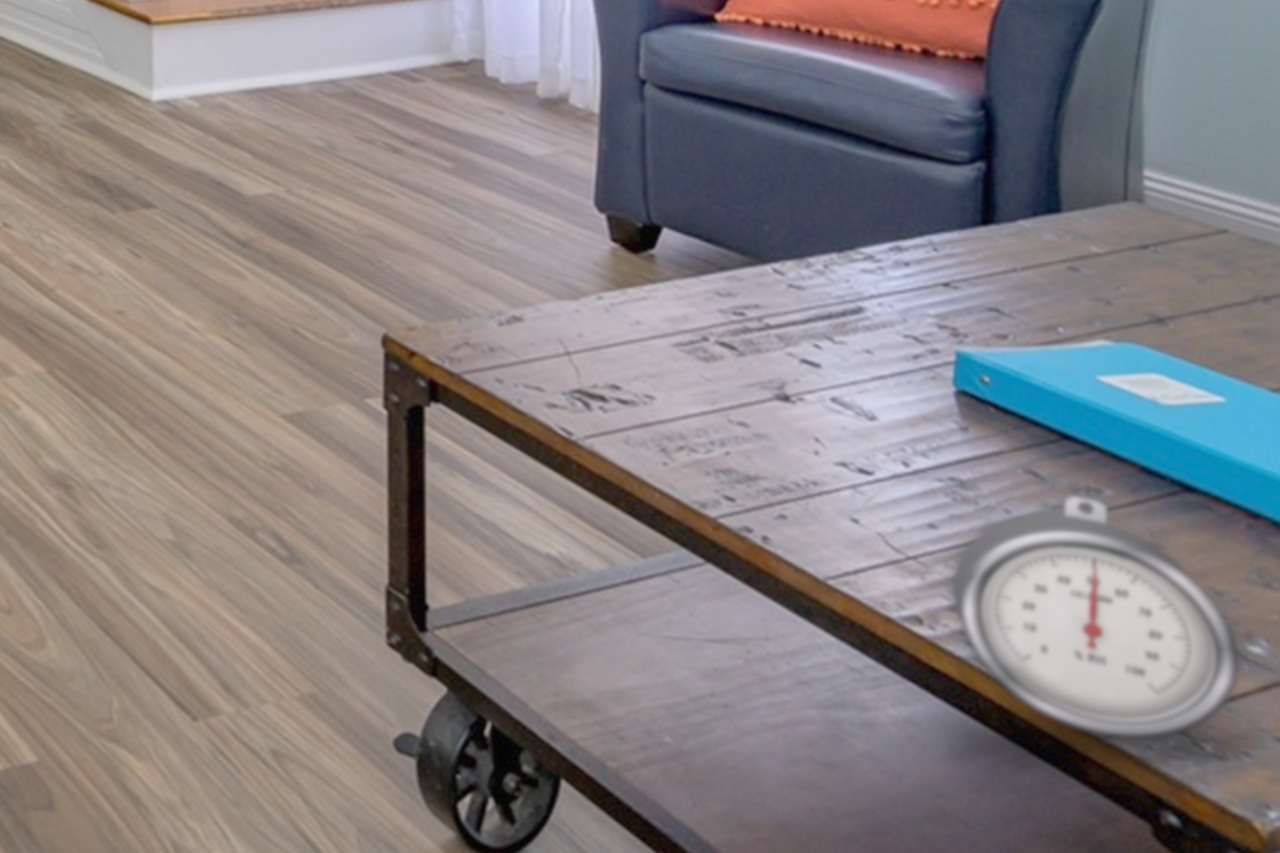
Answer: 50 %
